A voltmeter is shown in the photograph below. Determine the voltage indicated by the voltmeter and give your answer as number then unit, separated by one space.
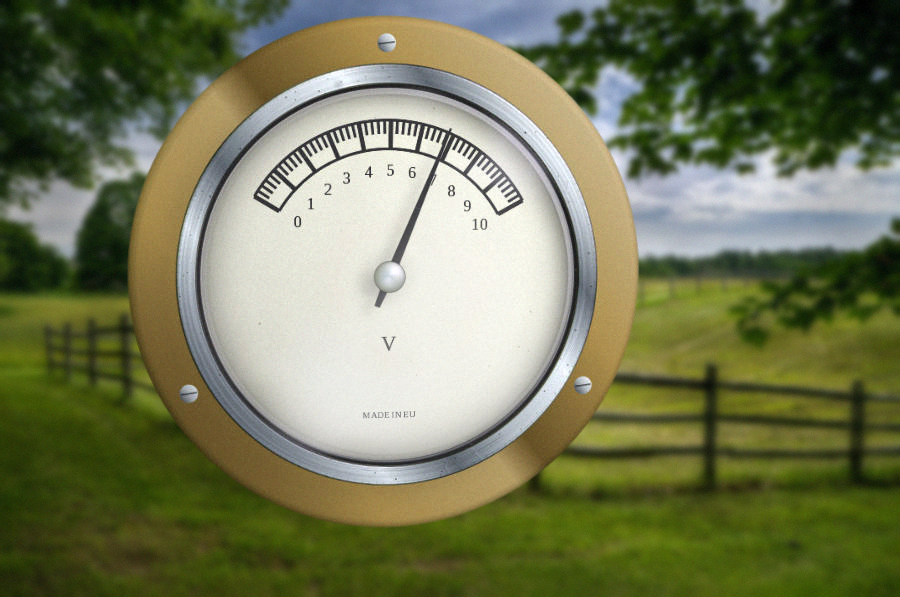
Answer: 6.8 V
